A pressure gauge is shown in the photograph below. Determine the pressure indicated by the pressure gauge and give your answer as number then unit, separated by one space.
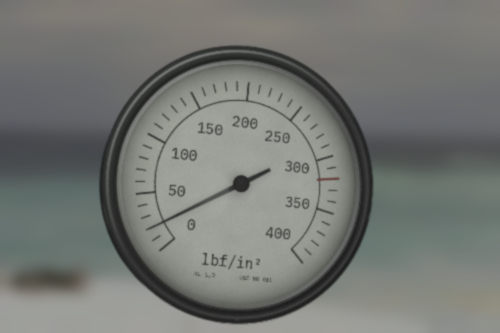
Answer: 20 psi
